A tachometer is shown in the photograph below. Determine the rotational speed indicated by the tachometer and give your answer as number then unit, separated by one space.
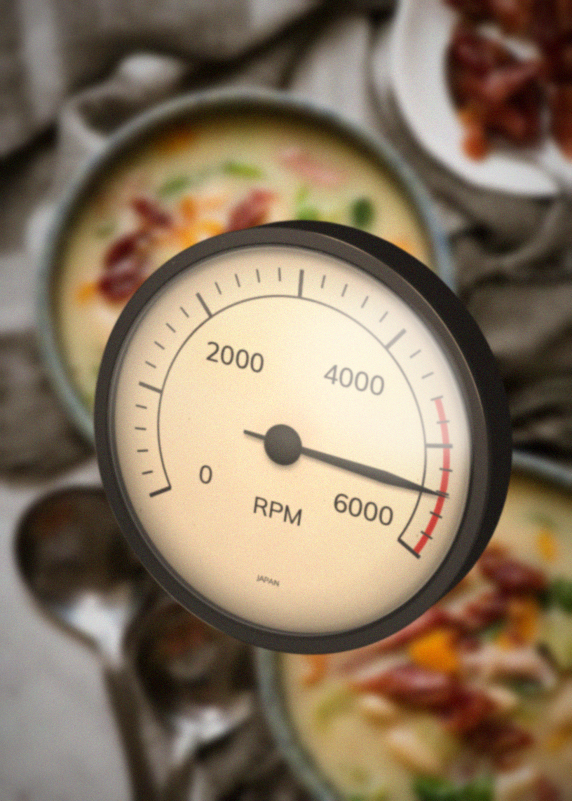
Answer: 5400 rpm
